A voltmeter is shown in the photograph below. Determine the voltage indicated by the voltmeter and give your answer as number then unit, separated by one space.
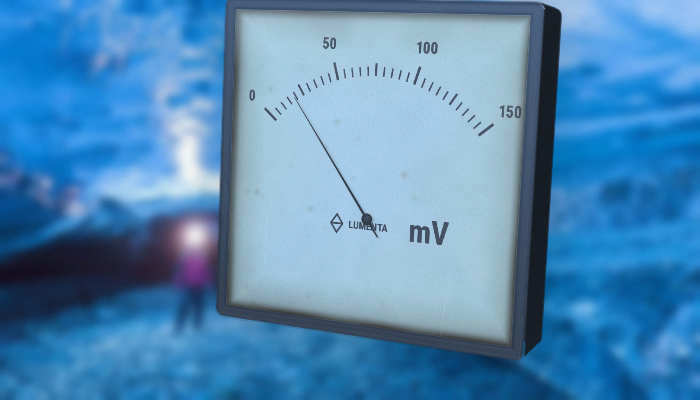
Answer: 20 mV
